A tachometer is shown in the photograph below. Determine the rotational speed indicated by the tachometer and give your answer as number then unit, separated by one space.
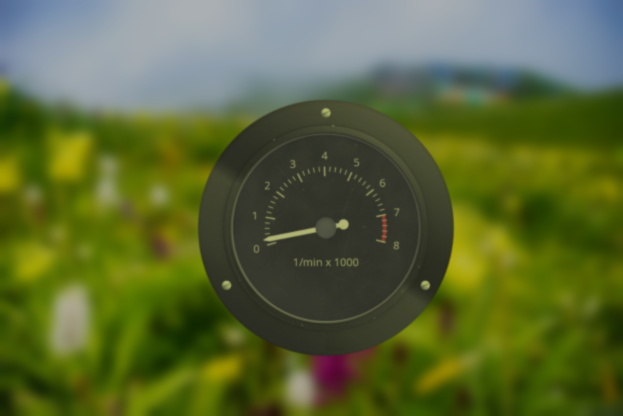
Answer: 200 rpm
